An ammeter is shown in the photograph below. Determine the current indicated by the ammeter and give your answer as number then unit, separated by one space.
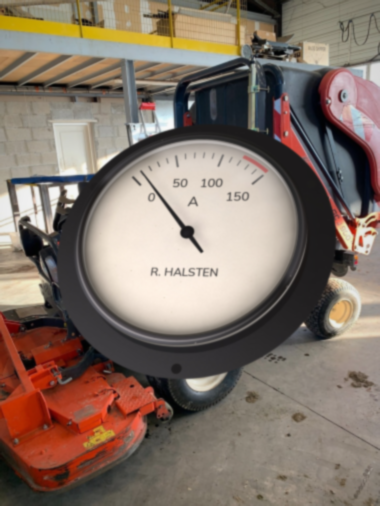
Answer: 10 A
